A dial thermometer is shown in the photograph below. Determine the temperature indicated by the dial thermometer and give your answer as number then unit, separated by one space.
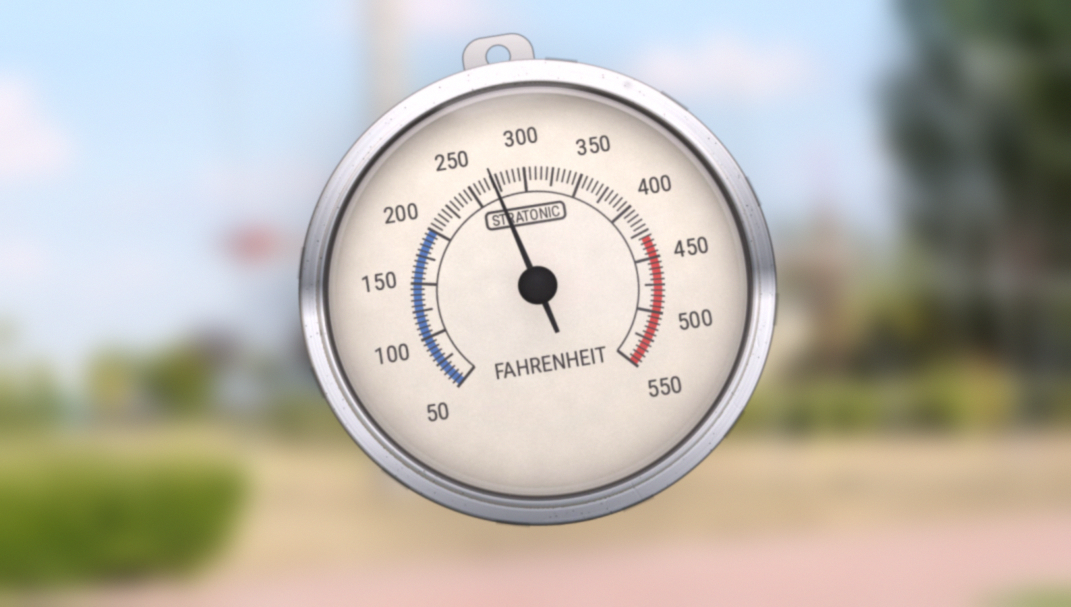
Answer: 270 °F
